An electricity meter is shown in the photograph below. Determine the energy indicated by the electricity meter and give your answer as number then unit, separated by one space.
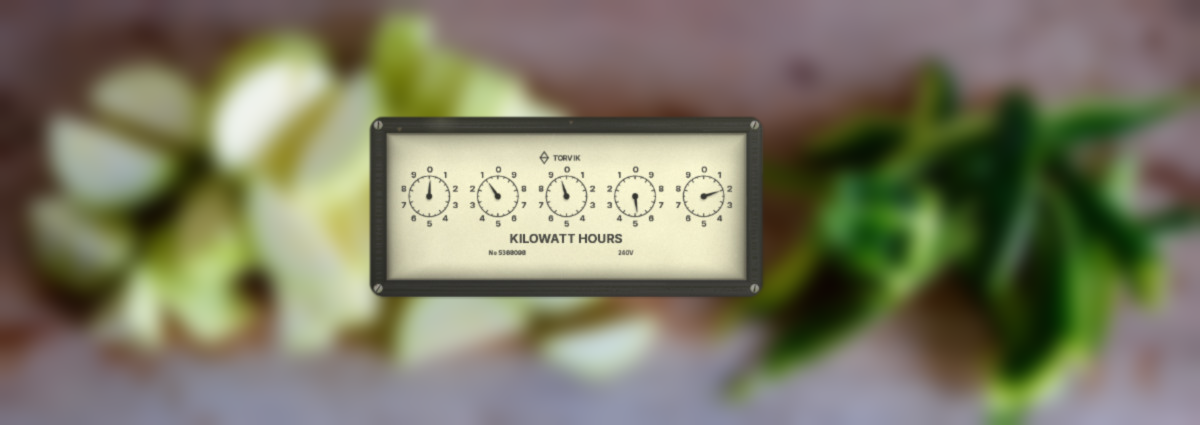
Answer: 952 kWh
